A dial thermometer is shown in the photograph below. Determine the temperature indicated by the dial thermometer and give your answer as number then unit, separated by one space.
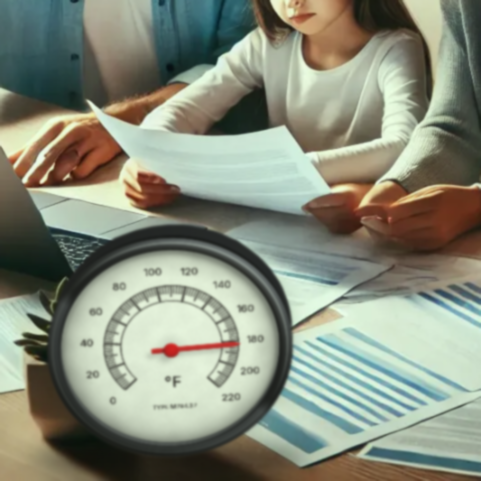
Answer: 180 °F
